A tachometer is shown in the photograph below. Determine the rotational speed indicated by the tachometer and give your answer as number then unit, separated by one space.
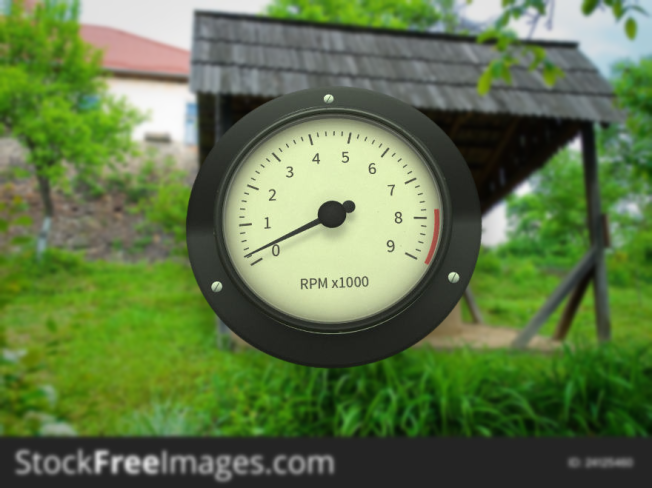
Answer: 200 rpm
